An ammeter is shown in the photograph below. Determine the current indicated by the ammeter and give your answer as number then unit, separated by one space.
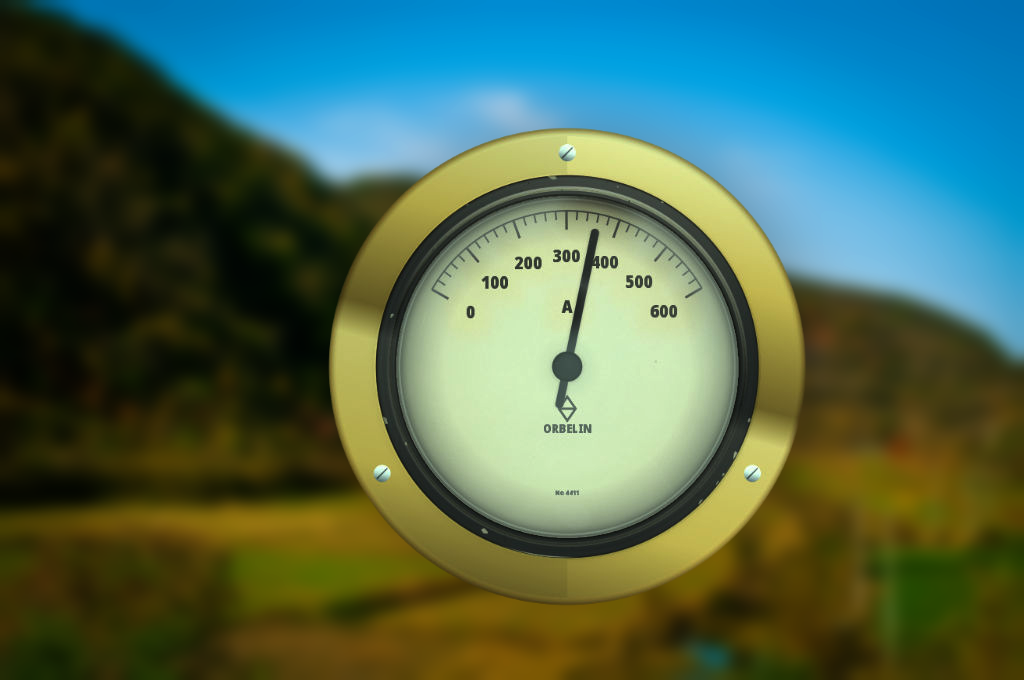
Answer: 360 A
